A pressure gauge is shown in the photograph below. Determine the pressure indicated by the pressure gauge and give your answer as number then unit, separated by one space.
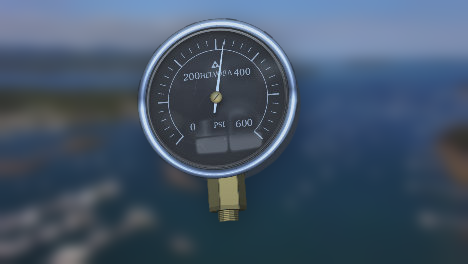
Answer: 320 psi
